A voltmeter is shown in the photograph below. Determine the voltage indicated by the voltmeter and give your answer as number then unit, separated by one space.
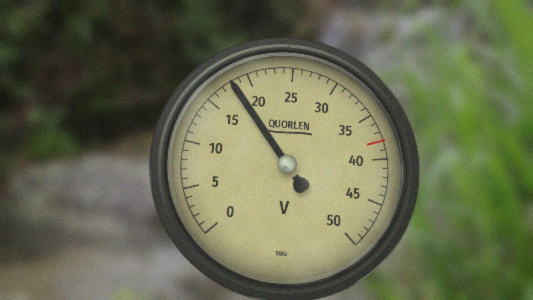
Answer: 18 V
